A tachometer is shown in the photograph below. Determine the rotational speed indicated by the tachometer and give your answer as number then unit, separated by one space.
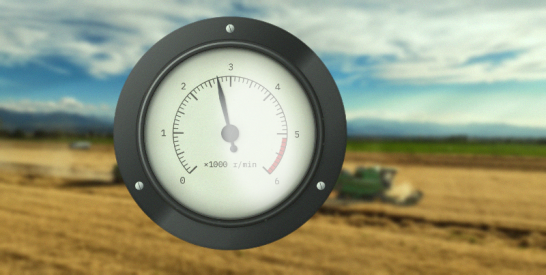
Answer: 2700 rpm
